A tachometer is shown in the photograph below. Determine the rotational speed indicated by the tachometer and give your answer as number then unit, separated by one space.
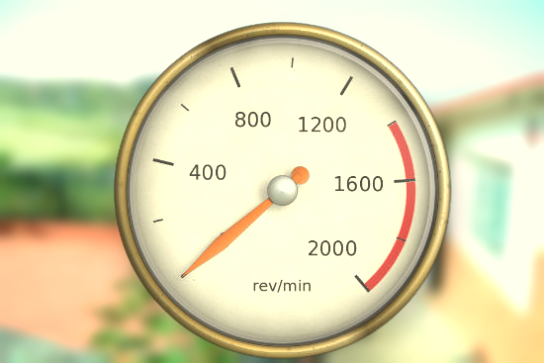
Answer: 0 rpm
